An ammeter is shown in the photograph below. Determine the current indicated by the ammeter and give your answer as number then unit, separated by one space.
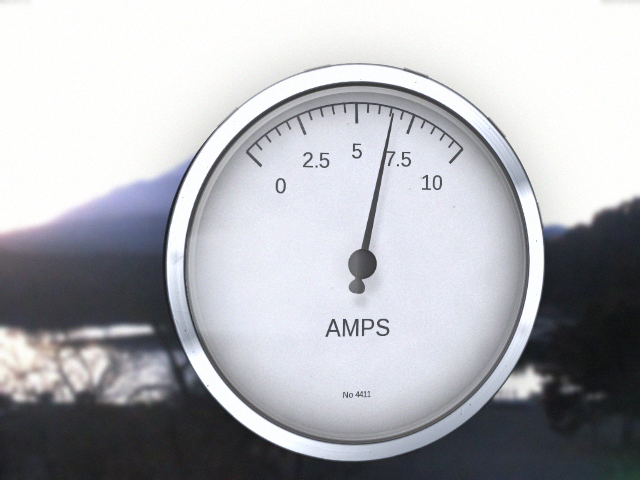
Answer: 6.5 A
